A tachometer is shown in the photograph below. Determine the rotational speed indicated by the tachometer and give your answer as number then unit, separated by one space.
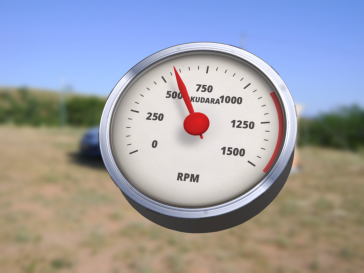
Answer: 575 rpm
